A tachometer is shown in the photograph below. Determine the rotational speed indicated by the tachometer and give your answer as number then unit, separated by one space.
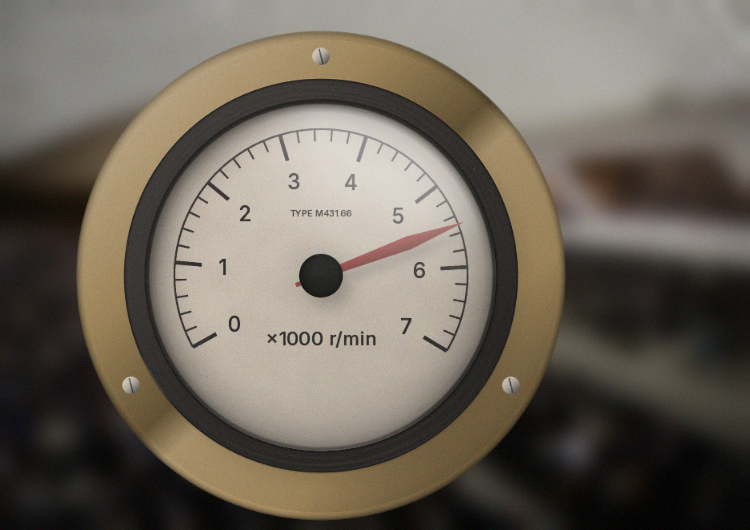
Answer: 5500 rpm
